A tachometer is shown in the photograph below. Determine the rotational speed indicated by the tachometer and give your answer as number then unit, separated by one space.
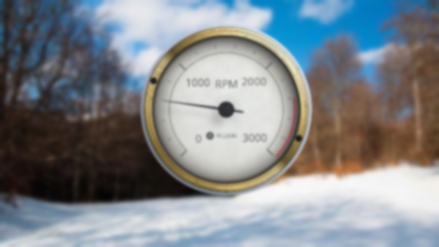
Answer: 600 rpm
